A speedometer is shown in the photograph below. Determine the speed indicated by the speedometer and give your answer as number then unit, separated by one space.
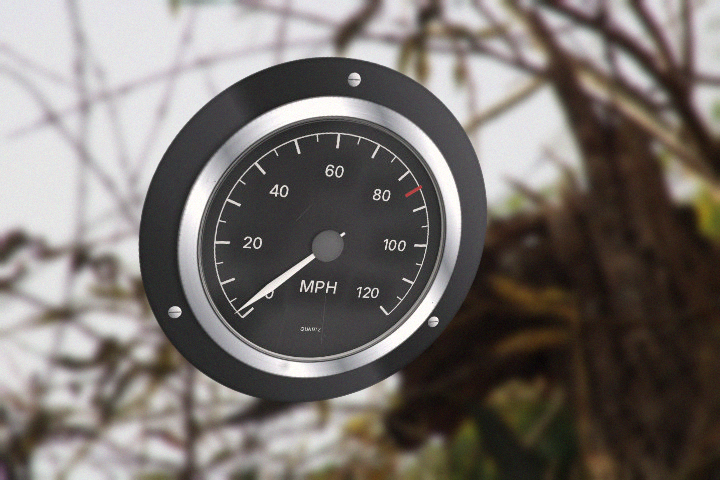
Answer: 2.5 mph
